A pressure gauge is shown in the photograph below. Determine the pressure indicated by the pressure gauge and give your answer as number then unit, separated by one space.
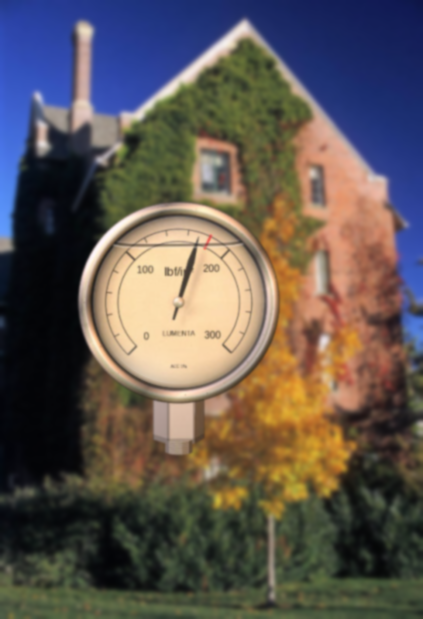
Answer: 170 psi
